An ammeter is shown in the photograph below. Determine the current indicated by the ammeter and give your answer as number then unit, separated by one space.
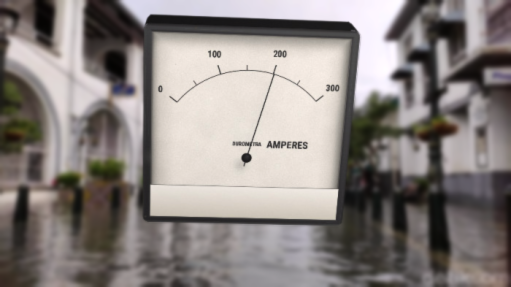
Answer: 200 A
